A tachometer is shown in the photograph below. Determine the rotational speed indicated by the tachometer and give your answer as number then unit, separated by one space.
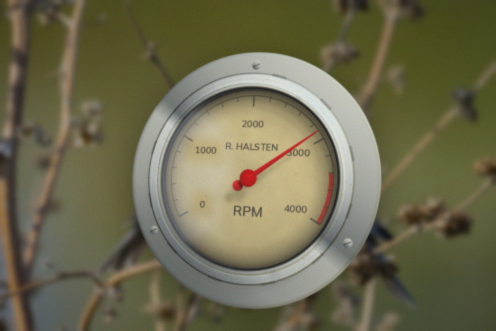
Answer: 2900 rpm
